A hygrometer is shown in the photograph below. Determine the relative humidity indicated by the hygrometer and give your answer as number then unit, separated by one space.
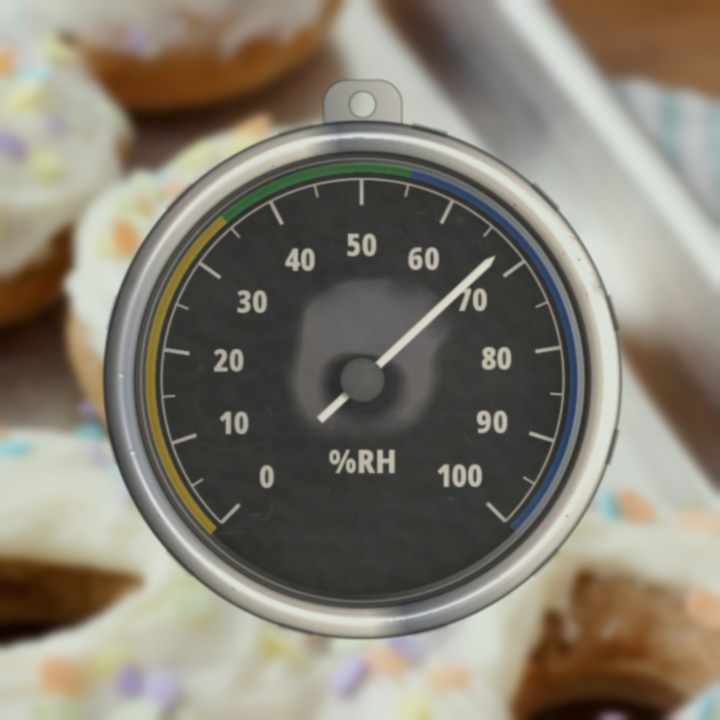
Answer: 67.5 %
